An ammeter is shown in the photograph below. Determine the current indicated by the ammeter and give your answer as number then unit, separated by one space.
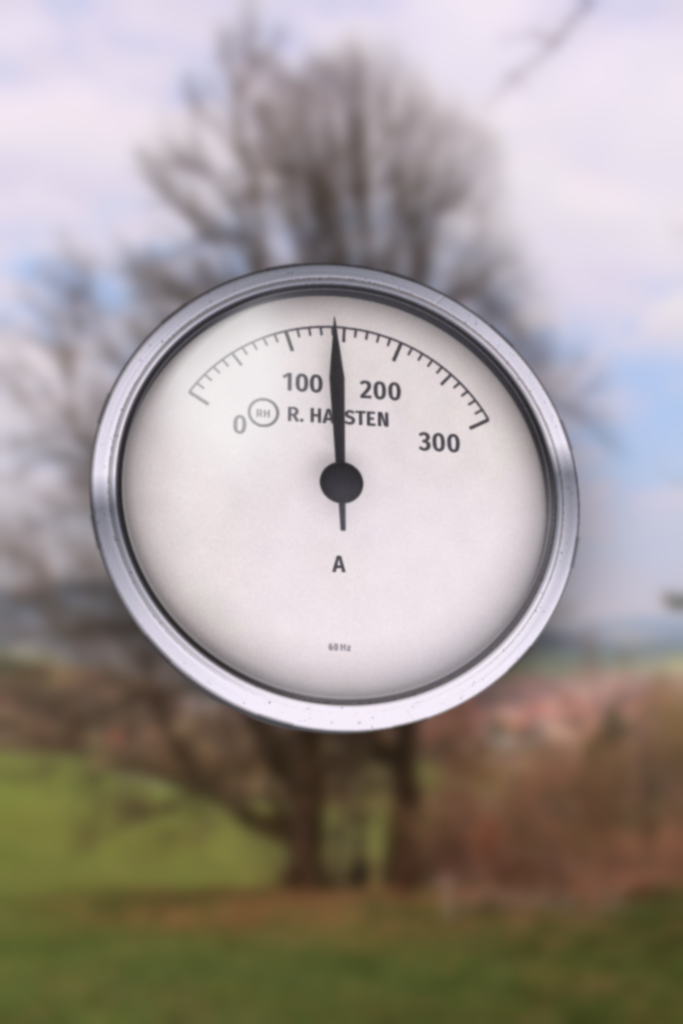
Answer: 140 A
